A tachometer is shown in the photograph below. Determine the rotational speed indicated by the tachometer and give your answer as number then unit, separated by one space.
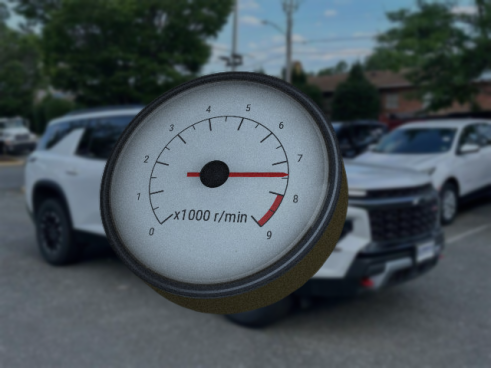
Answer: 7500 rpm
